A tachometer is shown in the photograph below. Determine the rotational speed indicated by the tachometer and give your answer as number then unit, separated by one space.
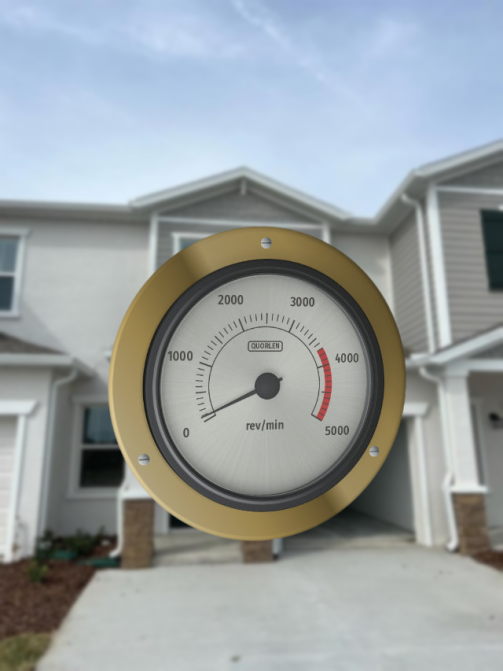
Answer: 100 rpm
